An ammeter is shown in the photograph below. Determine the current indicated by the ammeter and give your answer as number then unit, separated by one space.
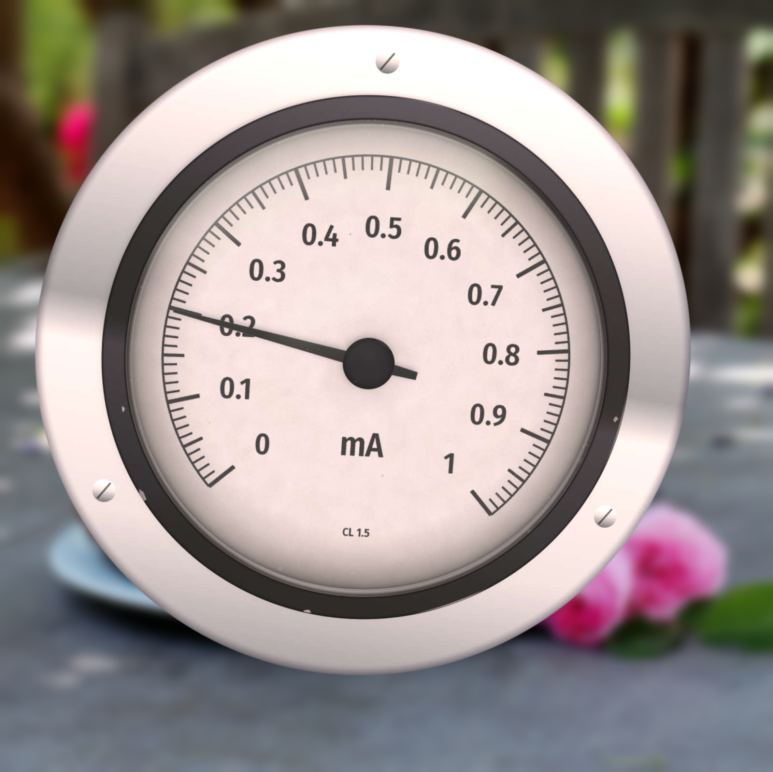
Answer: 0.2 mA
